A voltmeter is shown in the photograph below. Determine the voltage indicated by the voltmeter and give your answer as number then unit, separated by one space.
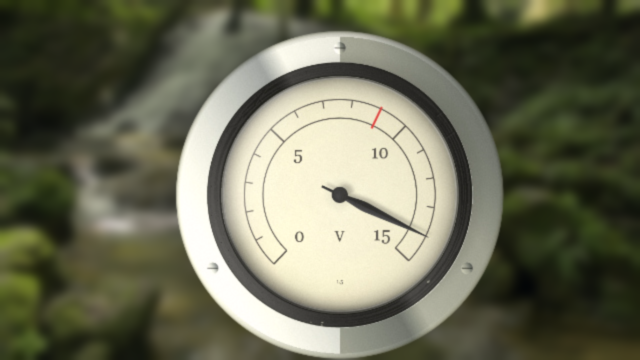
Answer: 14 V
